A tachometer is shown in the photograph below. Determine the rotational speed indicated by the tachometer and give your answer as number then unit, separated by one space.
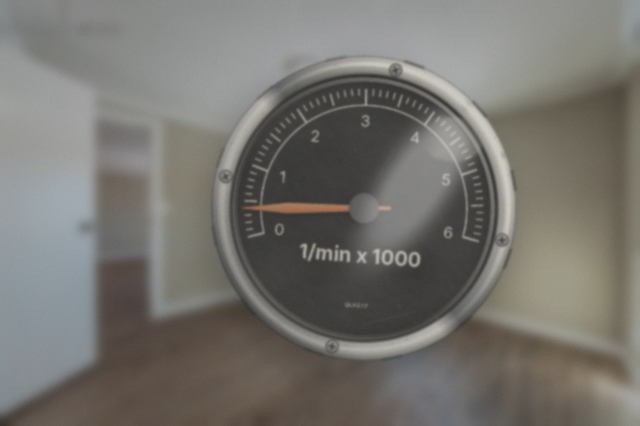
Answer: 400 rpm
